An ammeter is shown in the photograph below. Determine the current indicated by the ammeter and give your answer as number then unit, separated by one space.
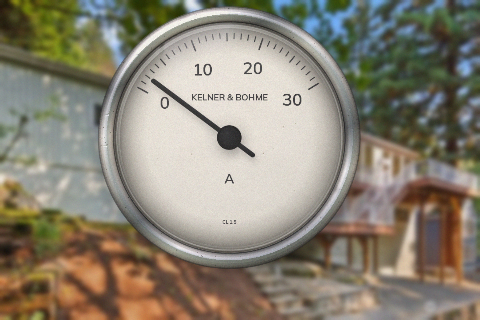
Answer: 2 A
